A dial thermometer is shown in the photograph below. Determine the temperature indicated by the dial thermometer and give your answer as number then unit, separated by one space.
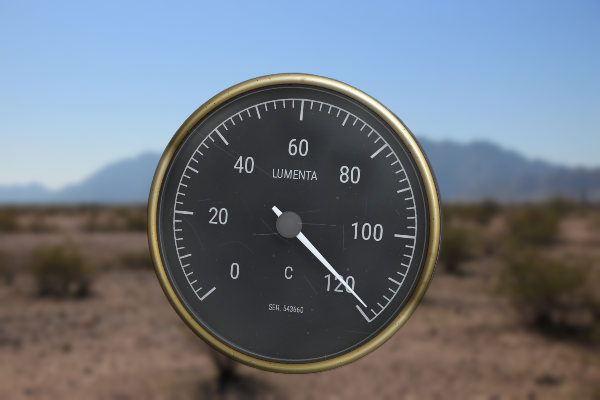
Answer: 118 °C
